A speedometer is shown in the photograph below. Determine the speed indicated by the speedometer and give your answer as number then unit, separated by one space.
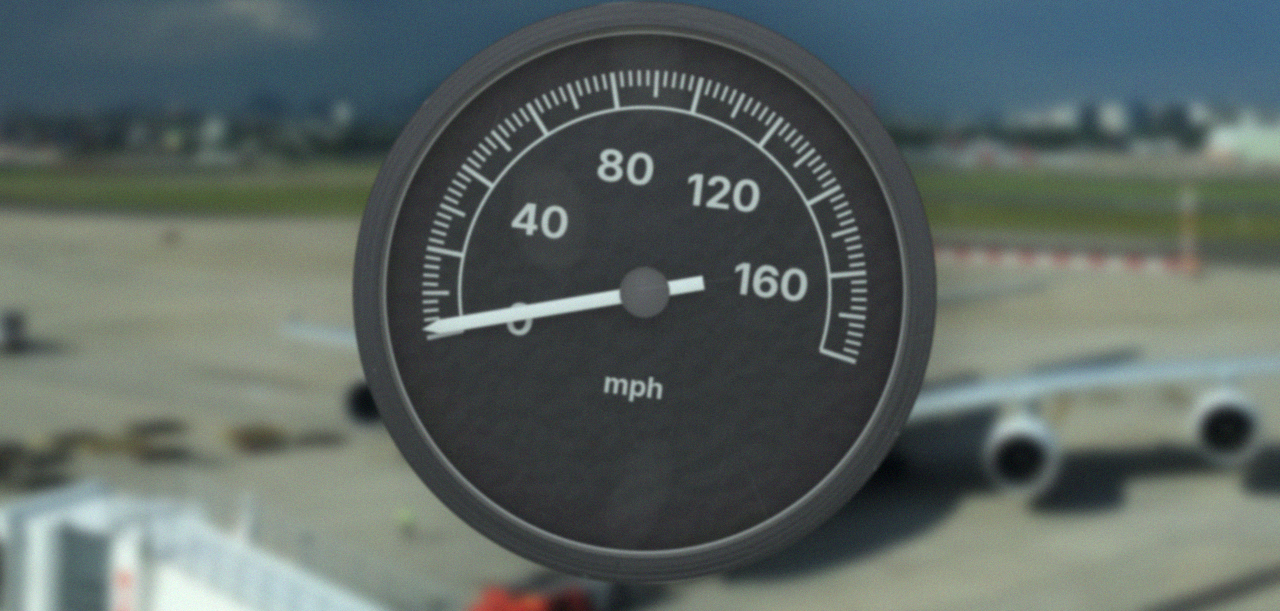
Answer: 2 mph
